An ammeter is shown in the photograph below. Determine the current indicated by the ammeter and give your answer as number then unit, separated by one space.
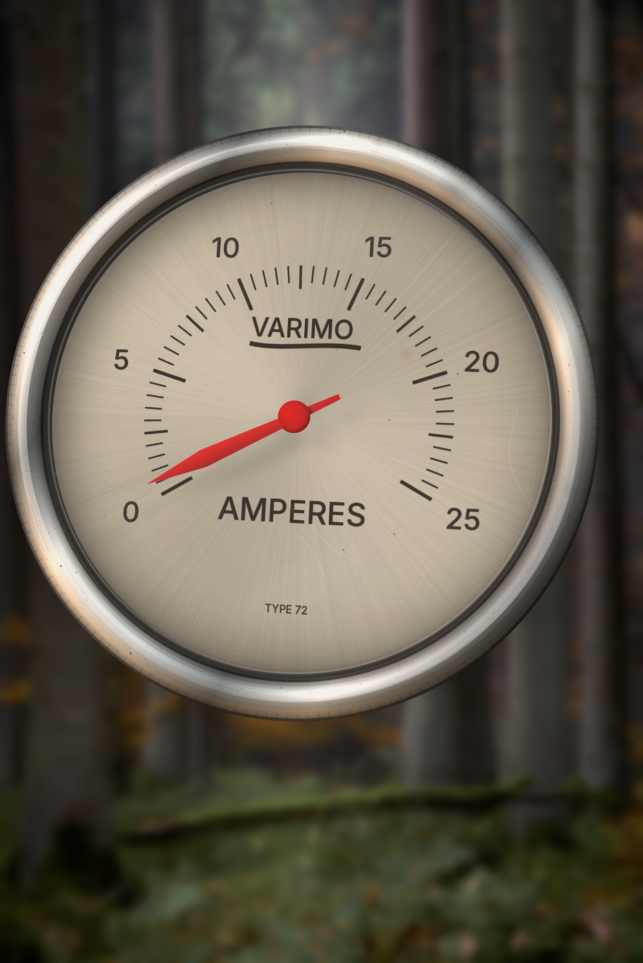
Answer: 0.5 A
